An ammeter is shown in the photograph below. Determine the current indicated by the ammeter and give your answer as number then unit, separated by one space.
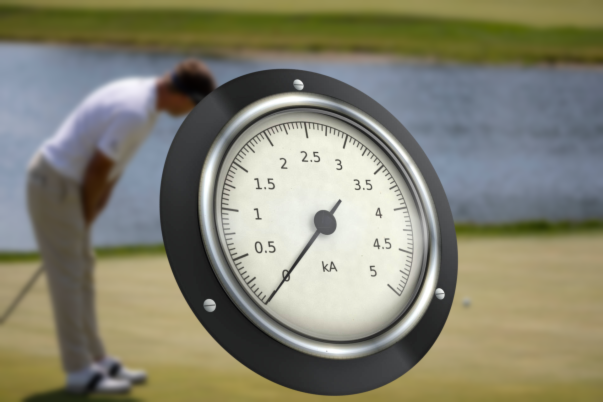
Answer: 0 kA
